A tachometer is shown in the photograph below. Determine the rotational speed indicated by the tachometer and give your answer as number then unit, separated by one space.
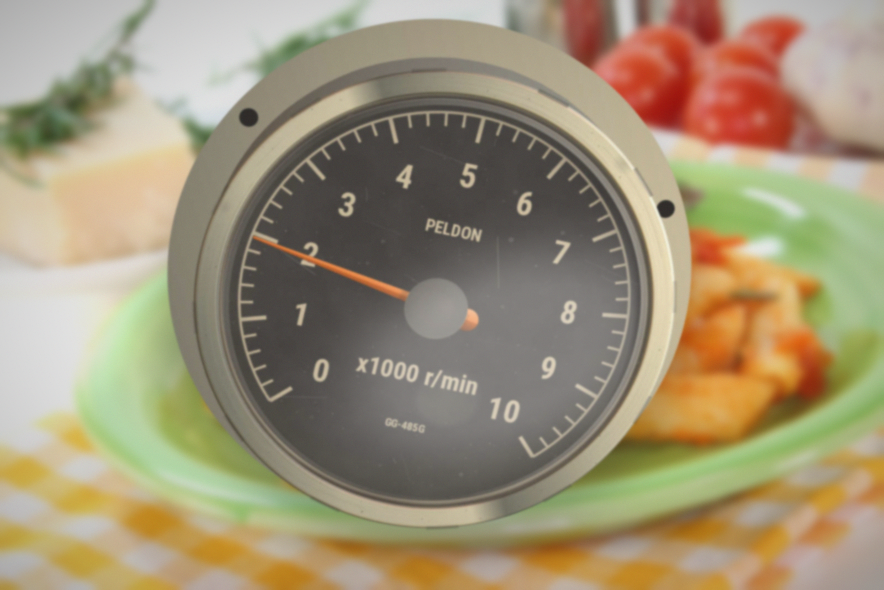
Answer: 2000 rpm
